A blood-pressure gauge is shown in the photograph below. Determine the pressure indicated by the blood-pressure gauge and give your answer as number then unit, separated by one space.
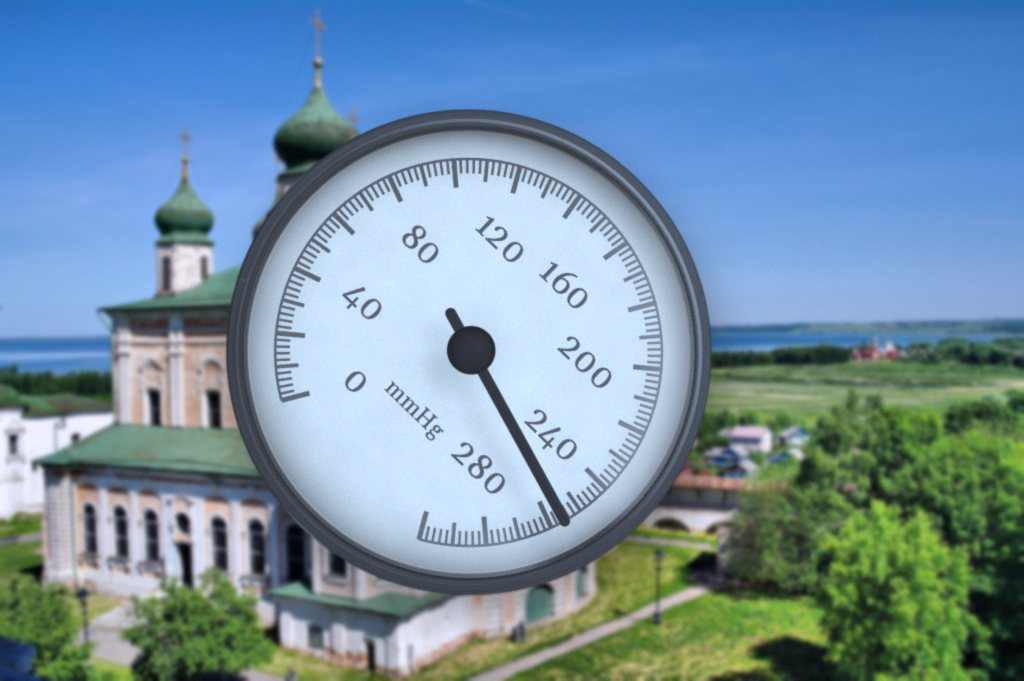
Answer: 256 mmHg
